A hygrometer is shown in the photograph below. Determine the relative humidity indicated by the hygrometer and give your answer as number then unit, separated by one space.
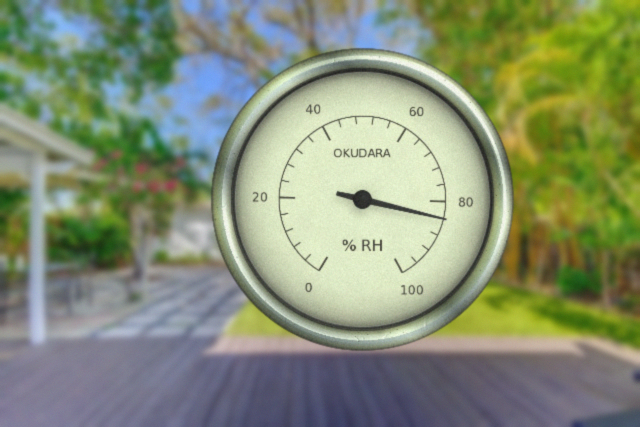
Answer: 84 %
